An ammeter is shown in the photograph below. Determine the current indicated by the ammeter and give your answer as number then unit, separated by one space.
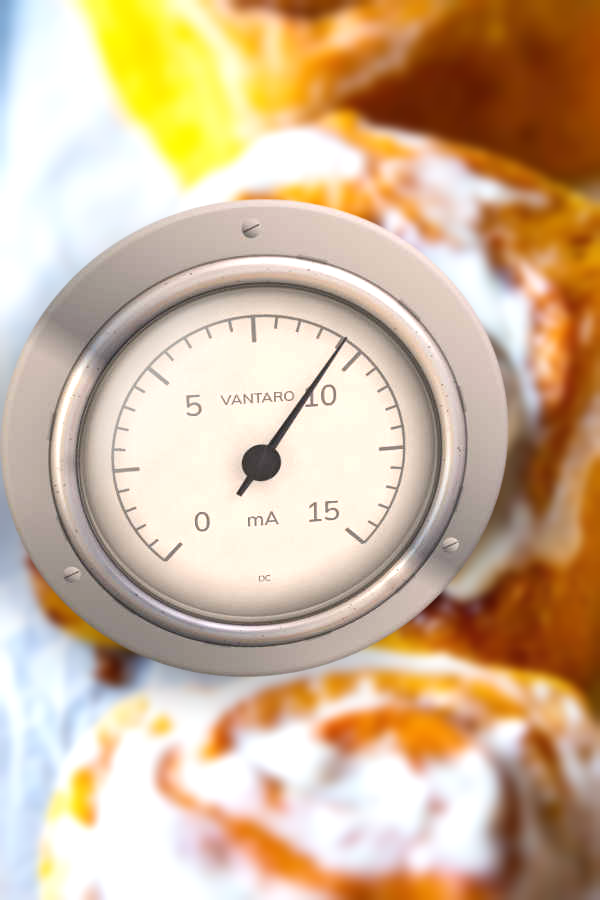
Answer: 9.5 mA
